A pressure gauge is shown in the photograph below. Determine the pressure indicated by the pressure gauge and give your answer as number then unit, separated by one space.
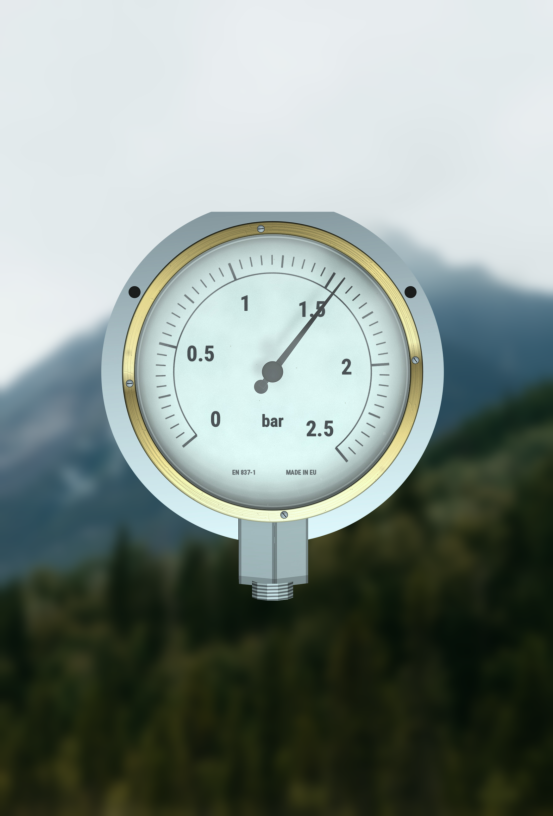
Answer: 1.55 bar
